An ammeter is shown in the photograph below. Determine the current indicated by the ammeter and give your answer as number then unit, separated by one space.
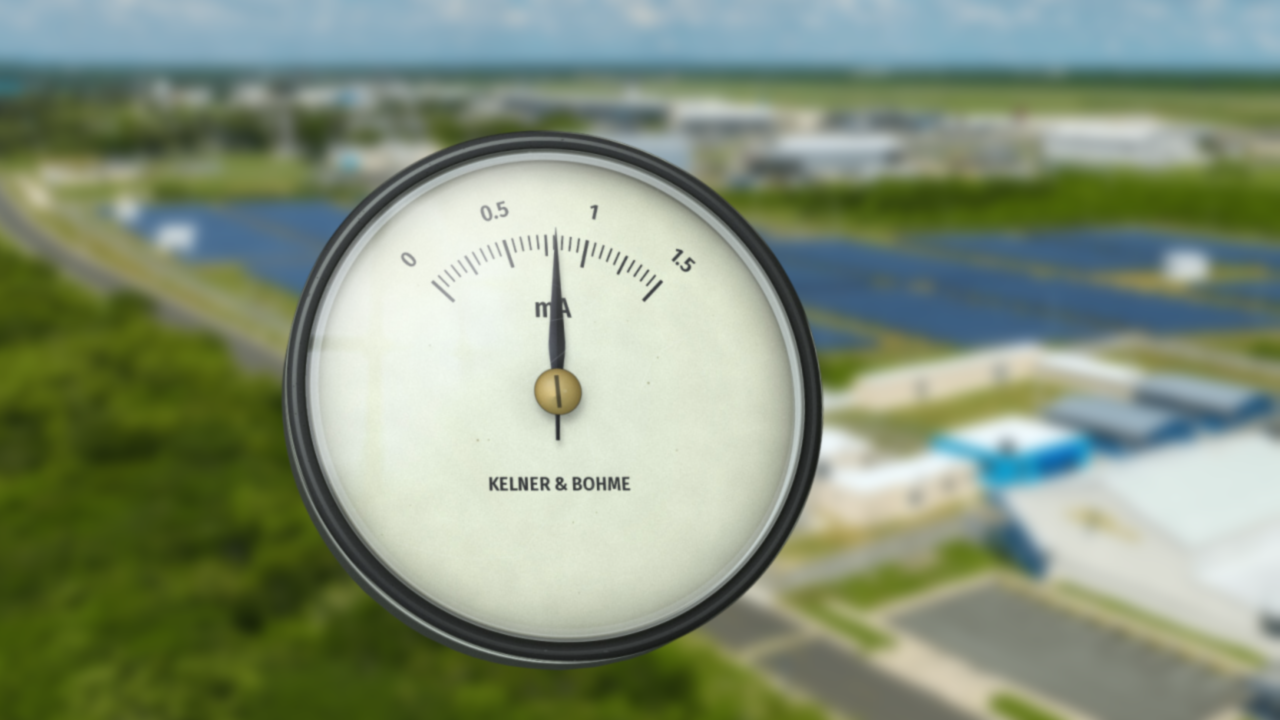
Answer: 0.8 mA
